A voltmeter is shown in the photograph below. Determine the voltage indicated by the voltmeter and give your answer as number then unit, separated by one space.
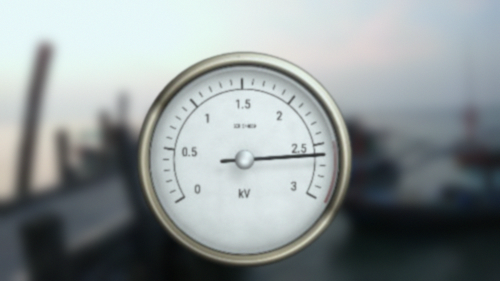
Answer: 2.6 kV
